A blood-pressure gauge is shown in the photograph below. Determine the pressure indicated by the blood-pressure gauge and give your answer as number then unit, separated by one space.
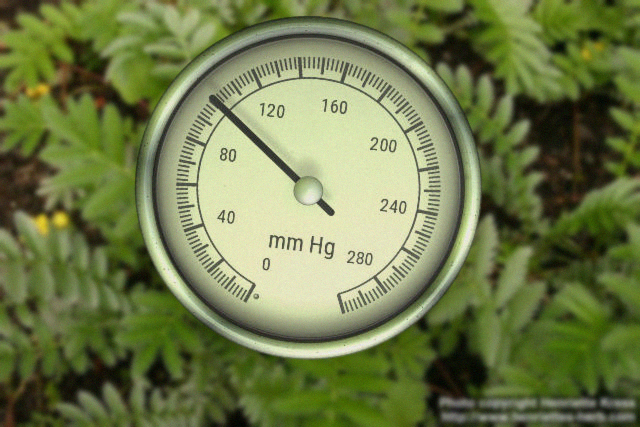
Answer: 100 mmHg
